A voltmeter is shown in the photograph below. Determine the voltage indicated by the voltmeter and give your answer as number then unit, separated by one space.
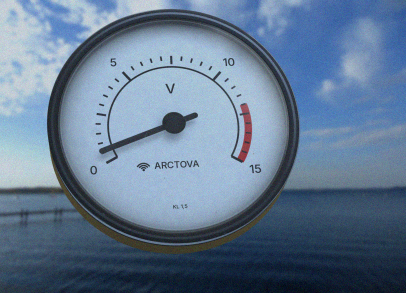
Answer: 0.5 V
